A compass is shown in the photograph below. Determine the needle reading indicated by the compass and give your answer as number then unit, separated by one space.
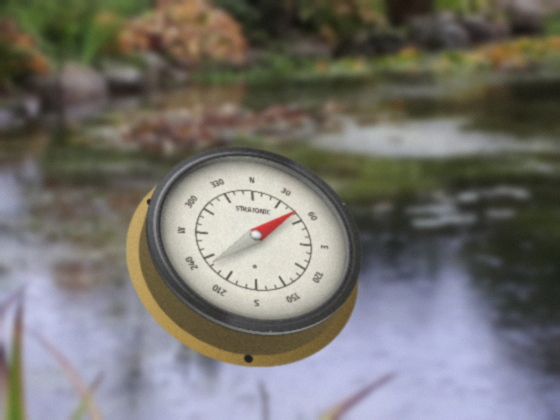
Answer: 50 °
